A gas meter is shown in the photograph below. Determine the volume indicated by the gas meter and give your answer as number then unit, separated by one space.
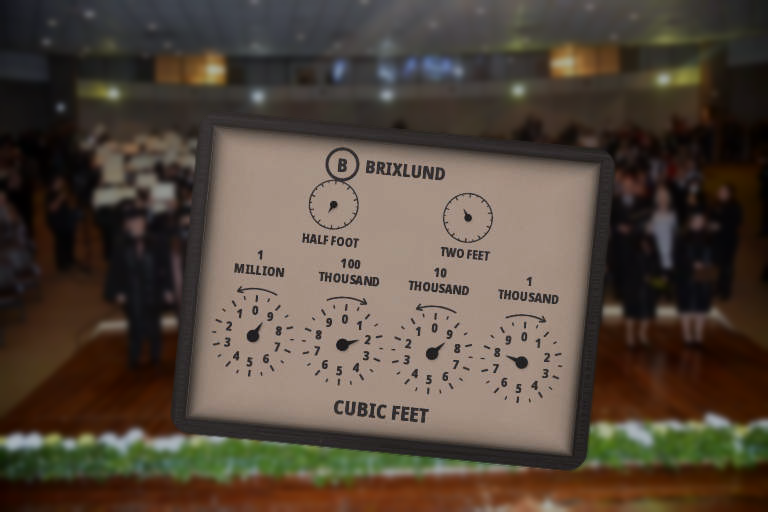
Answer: 918800 ft³
